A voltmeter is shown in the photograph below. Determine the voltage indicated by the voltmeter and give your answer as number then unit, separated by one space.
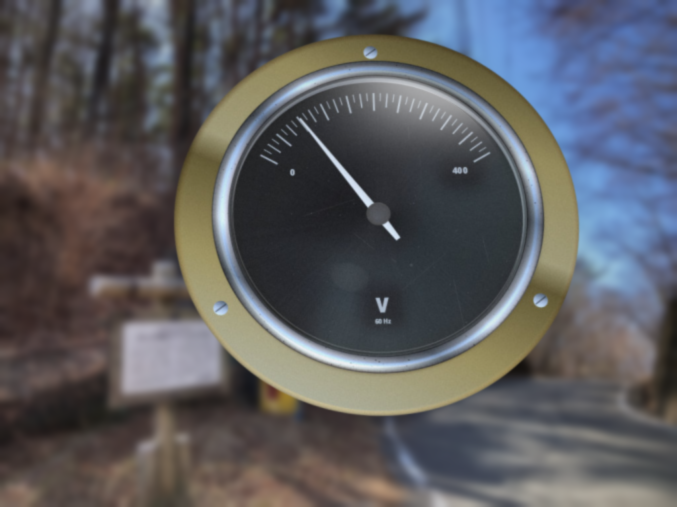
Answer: 80 V
